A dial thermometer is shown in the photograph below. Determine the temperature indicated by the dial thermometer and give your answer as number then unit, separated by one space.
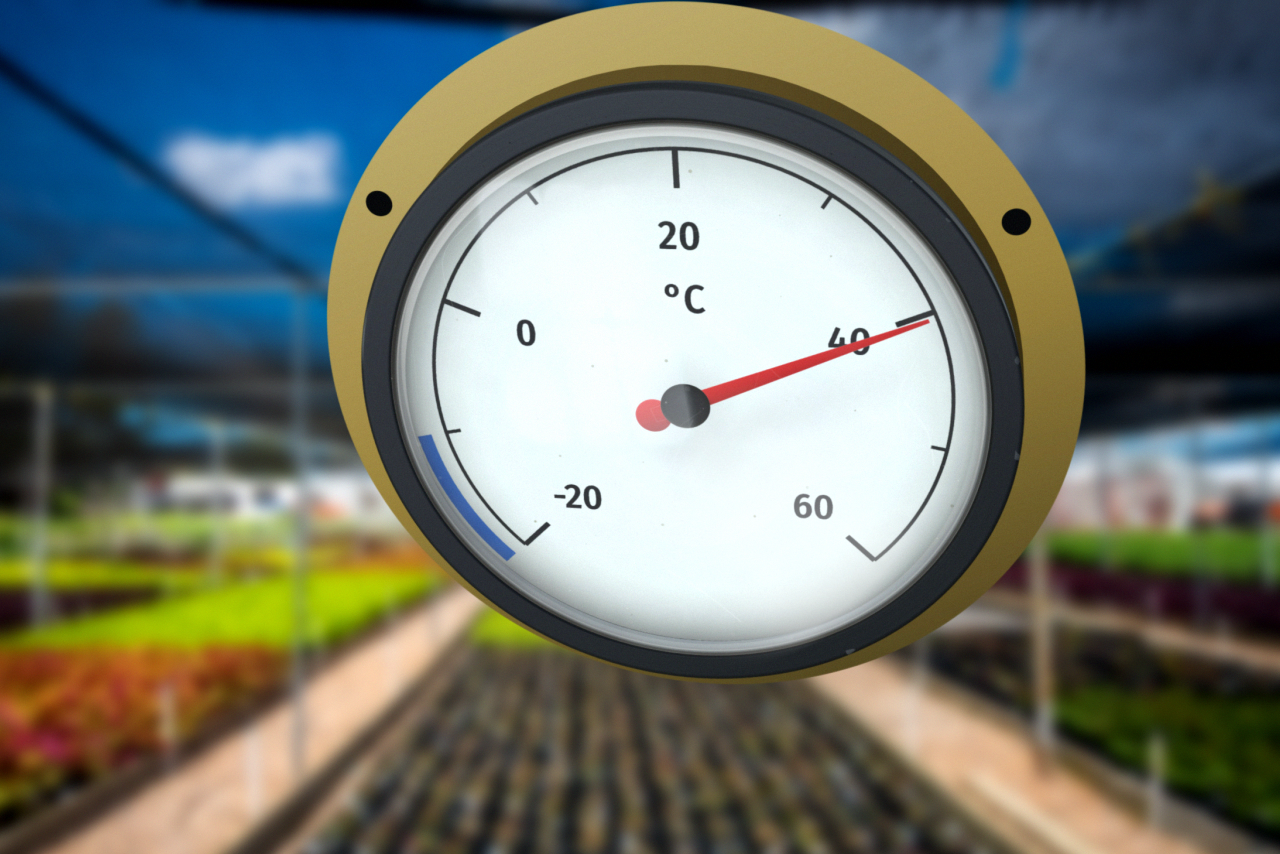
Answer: 40 °C
